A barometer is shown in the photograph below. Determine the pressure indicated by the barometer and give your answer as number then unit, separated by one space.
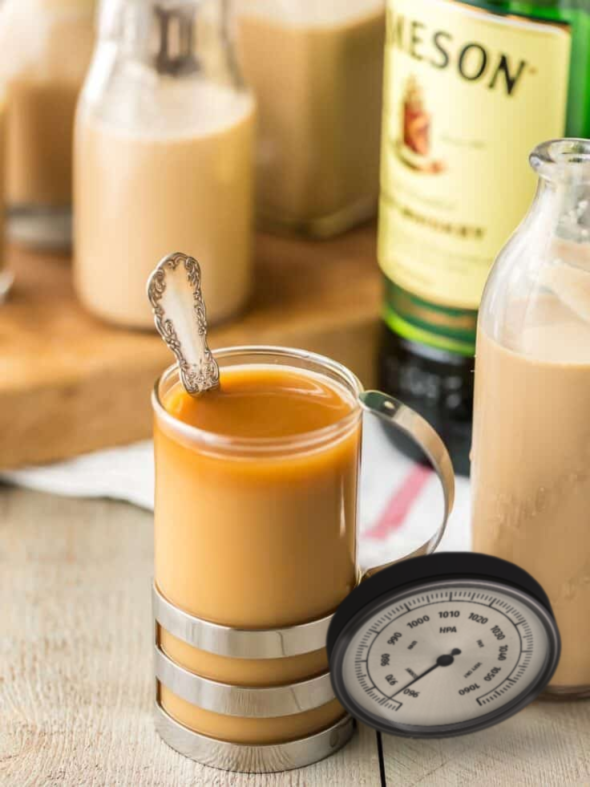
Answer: 965 hPa
